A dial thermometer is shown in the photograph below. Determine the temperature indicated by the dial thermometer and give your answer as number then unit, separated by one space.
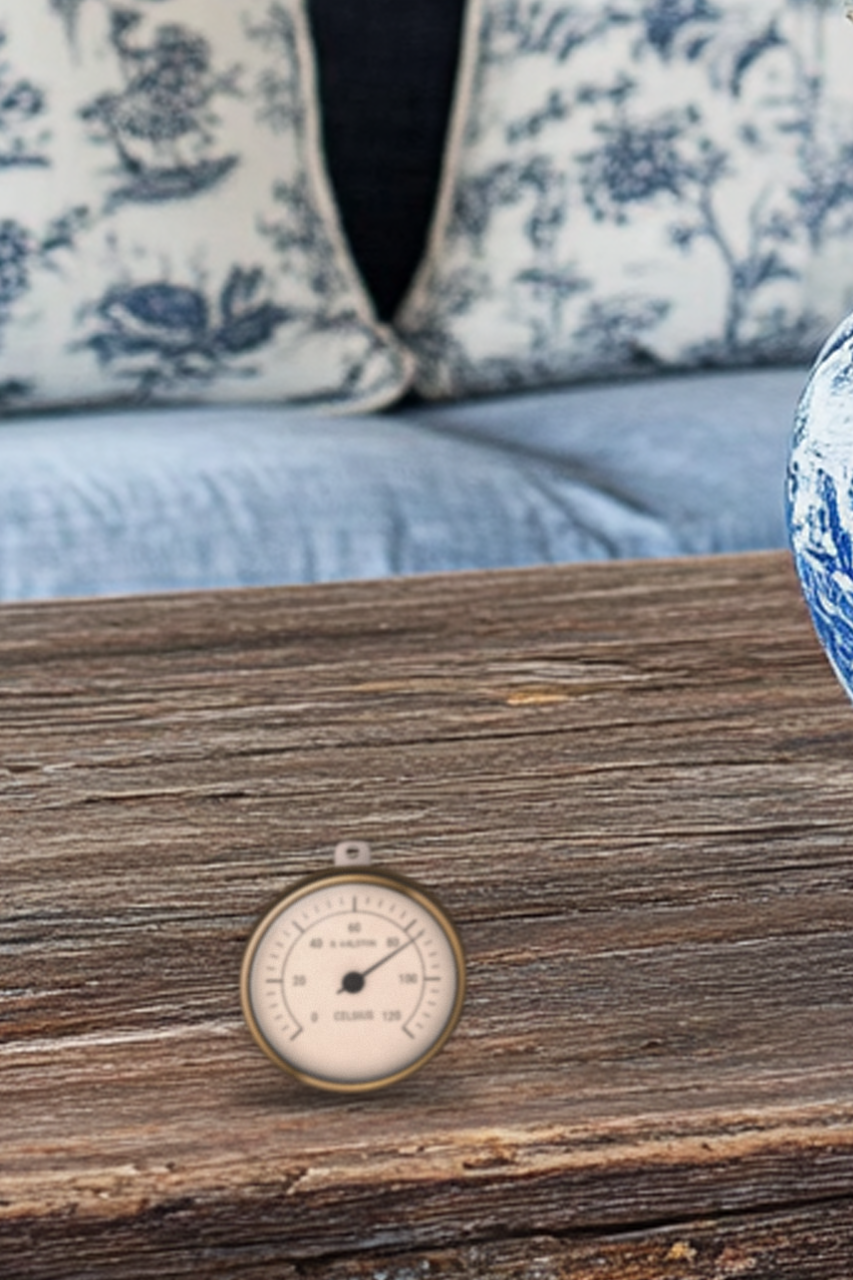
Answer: 84 °C
